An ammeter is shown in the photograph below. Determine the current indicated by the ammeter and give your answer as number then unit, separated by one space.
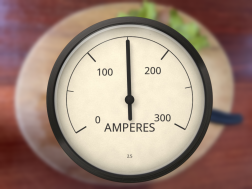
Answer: 150 A
